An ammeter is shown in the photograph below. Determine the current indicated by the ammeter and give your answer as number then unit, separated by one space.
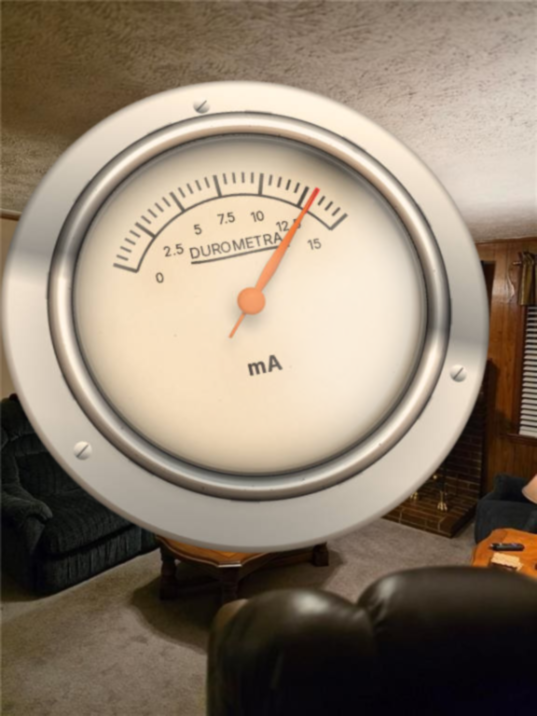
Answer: 13 mA
